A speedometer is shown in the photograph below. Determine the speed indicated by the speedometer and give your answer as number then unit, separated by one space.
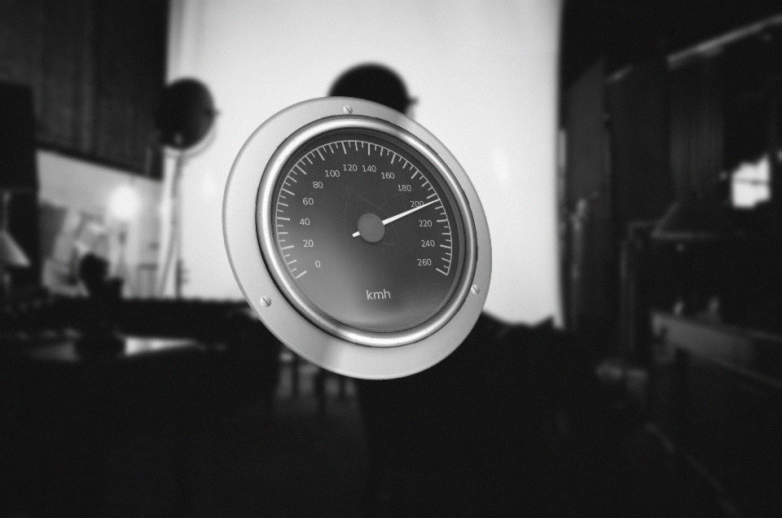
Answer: 205 km/h
